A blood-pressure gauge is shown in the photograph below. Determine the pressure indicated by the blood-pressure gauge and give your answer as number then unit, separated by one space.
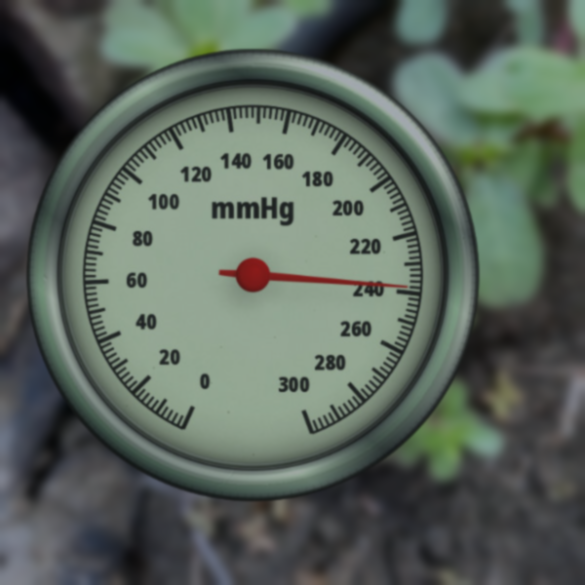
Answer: 238 mmHg
